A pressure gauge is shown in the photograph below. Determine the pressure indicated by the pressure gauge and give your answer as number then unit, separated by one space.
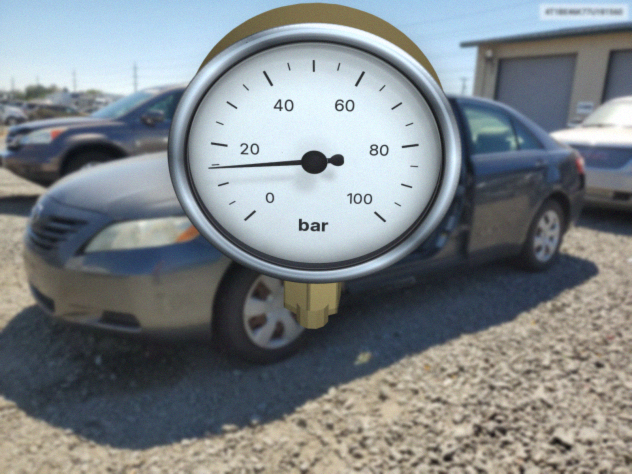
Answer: 15 bar
